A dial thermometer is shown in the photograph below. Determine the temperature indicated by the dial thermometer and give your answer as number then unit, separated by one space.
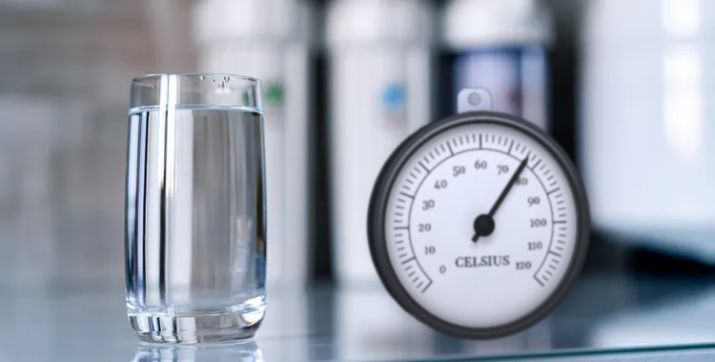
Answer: 76 °C
